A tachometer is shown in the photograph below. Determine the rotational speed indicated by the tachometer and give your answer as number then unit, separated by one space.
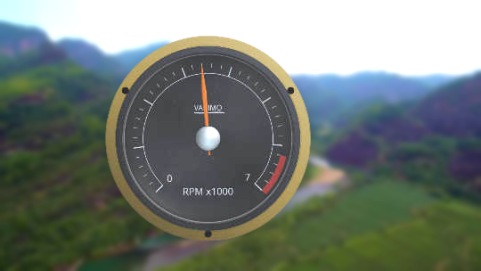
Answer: 3400 rpm
